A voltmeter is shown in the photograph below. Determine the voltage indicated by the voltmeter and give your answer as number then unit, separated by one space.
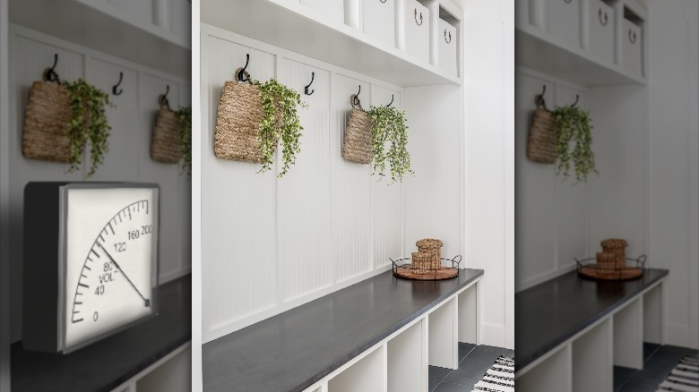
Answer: 90 V
